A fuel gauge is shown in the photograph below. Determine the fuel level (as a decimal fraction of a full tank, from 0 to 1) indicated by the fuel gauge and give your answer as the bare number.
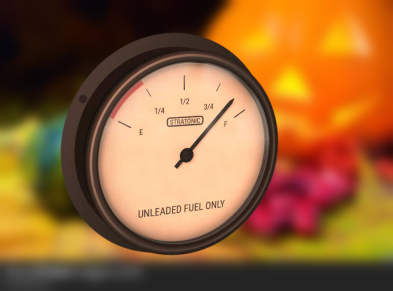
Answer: 0.875
